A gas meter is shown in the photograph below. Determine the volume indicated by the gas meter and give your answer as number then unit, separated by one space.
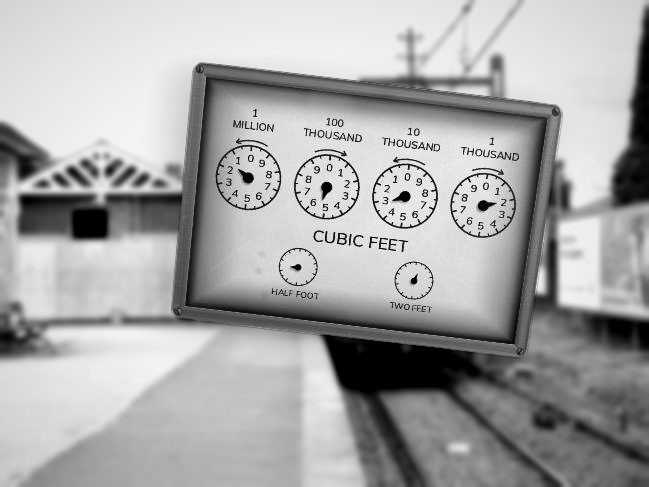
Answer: 153200 ft³
